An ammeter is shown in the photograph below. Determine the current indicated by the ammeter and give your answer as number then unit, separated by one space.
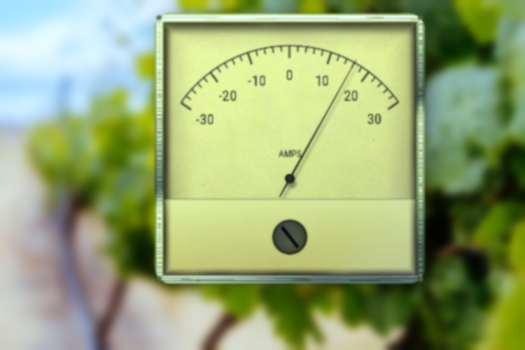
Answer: 16 A
